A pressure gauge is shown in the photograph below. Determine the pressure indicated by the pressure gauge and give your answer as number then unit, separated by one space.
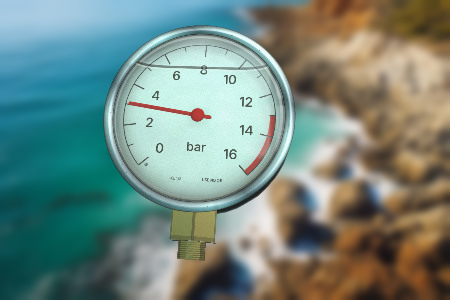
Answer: 3 bar
